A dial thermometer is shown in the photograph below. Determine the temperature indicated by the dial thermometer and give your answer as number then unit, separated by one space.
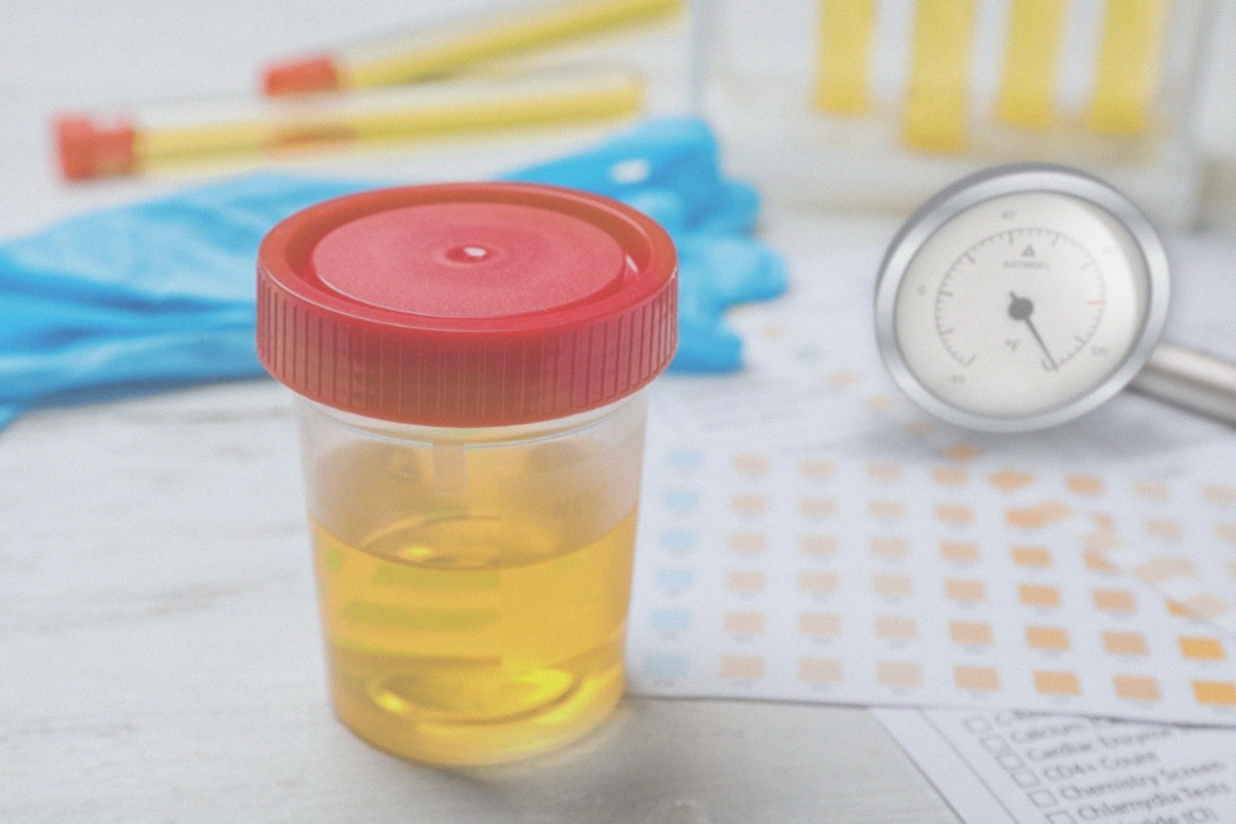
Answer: 136 °F
